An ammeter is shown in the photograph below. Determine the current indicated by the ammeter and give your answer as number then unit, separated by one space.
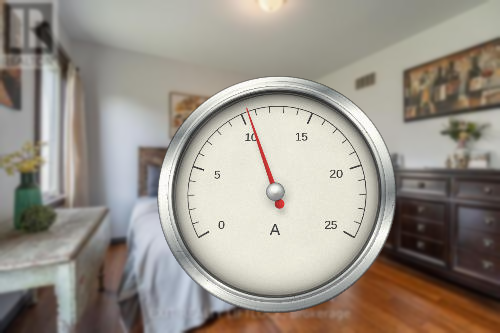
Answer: 10.5 A
